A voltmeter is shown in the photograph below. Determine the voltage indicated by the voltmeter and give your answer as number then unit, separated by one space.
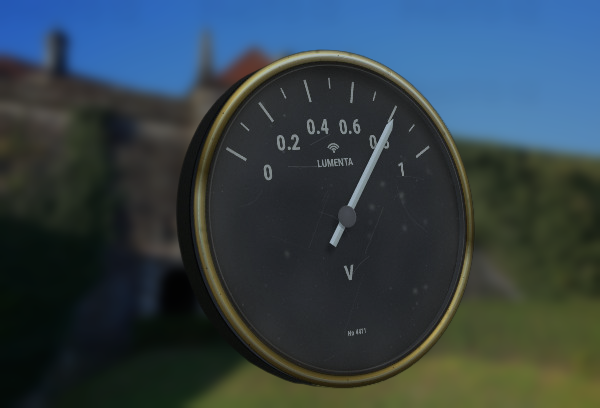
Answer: 0.8 V
